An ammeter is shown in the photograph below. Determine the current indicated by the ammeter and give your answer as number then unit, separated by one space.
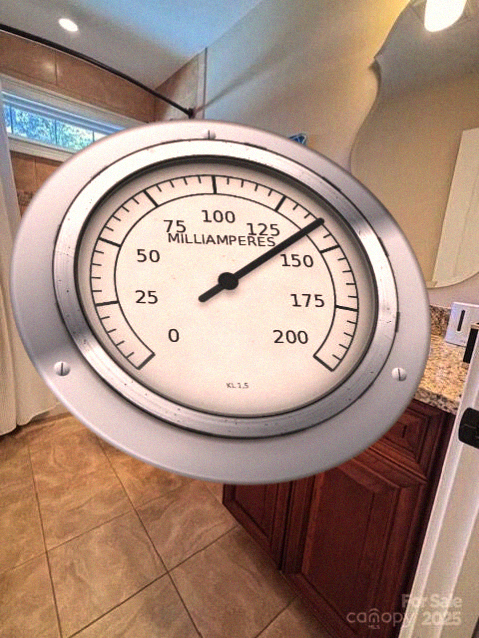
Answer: 140 mA
